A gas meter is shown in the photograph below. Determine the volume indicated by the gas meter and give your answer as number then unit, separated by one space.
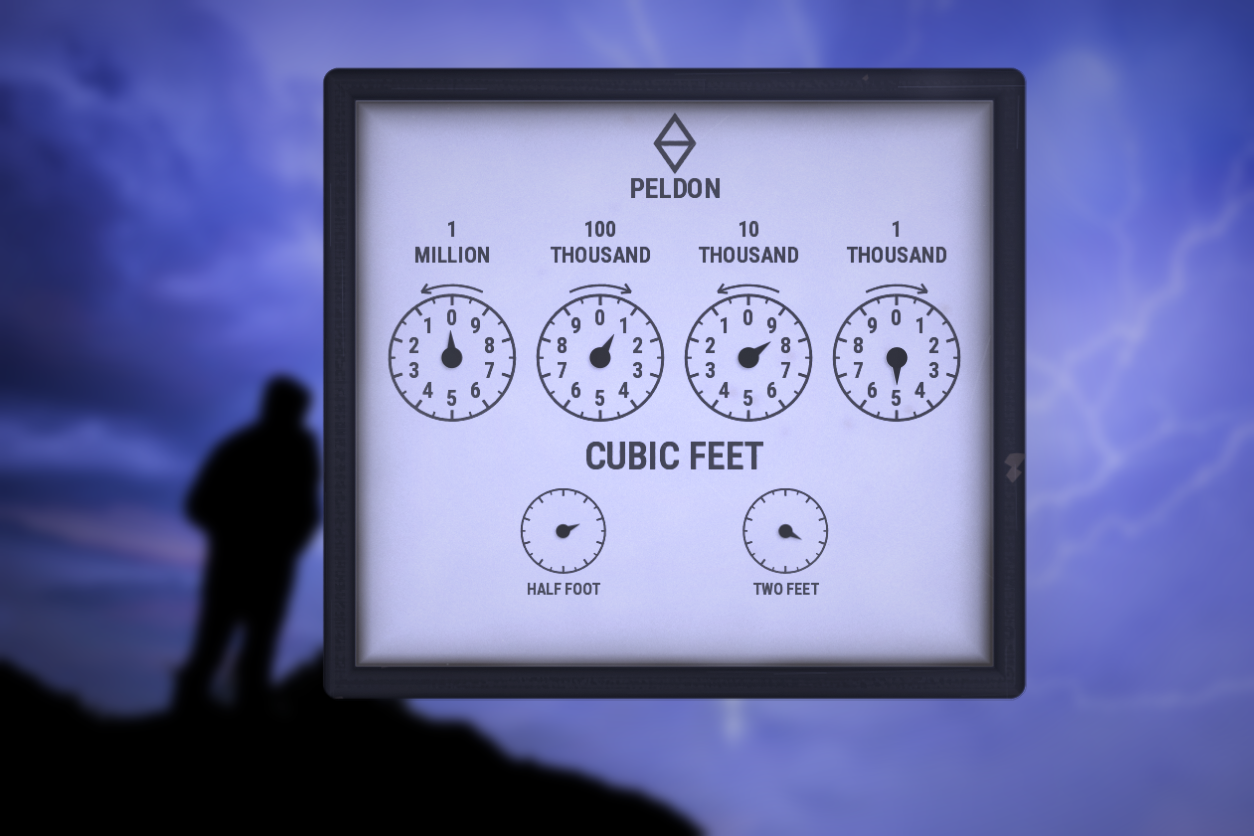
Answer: 8500 ft³
